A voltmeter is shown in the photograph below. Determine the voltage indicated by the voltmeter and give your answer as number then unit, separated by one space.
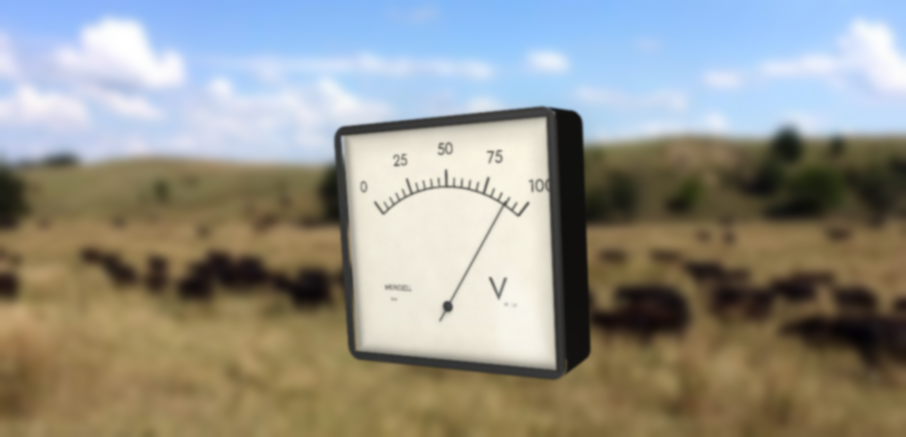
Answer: 90 V
